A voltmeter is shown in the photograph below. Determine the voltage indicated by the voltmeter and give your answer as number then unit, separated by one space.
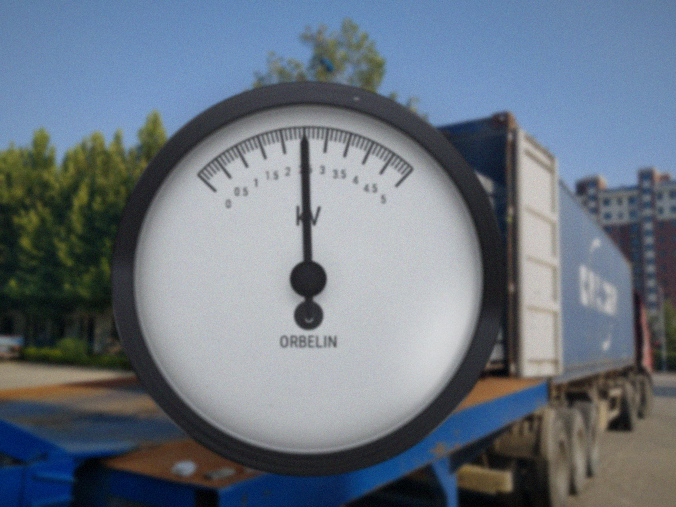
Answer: 2.5 kV
